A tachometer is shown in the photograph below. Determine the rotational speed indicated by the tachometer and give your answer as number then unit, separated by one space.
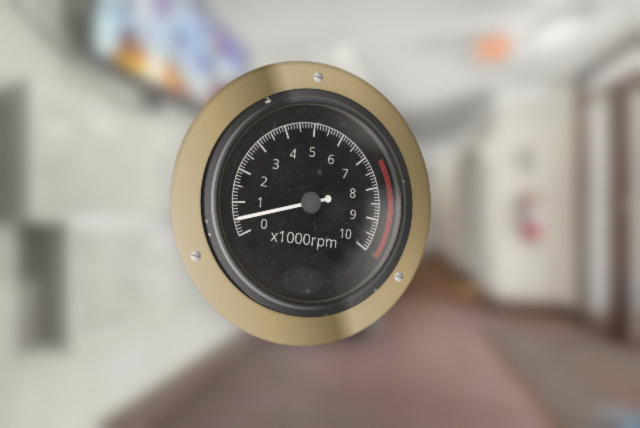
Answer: 500 rpm
